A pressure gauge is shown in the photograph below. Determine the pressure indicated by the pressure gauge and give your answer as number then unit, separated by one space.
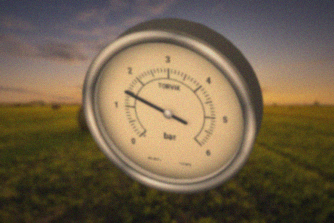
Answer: 1.5 bar
